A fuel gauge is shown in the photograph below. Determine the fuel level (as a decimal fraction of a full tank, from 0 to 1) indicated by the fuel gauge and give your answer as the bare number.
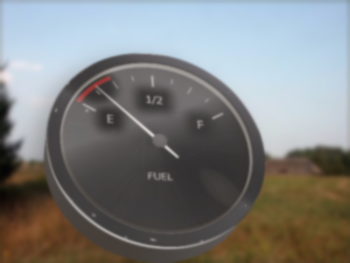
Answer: 0.125
